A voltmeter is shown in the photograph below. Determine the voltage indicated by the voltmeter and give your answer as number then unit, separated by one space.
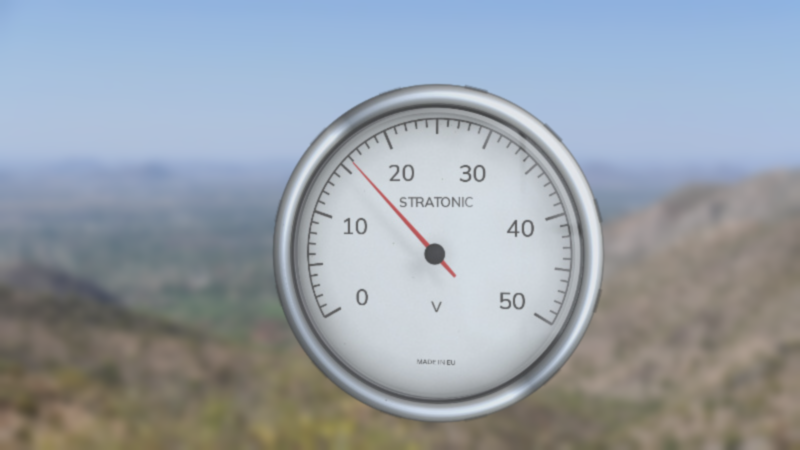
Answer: 16 V
